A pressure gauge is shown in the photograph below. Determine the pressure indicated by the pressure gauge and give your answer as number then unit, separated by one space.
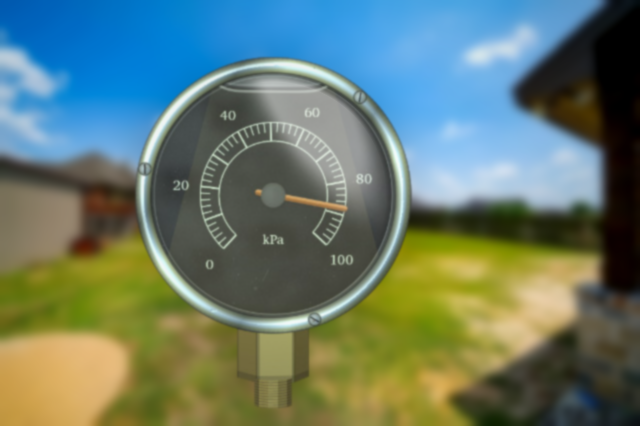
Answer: 88 kPa
